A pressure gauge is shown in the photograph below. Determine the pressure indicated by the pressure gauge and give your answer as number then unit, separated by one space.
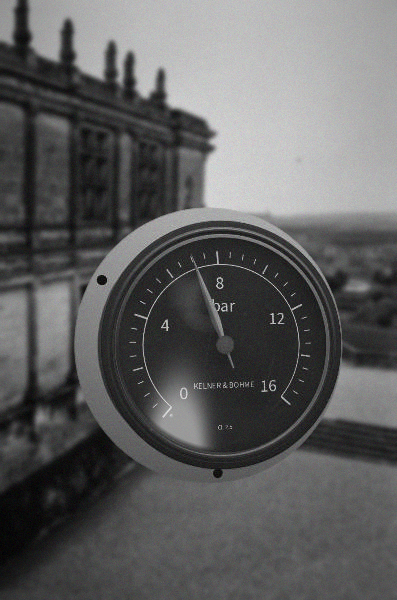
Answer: 7 bar
